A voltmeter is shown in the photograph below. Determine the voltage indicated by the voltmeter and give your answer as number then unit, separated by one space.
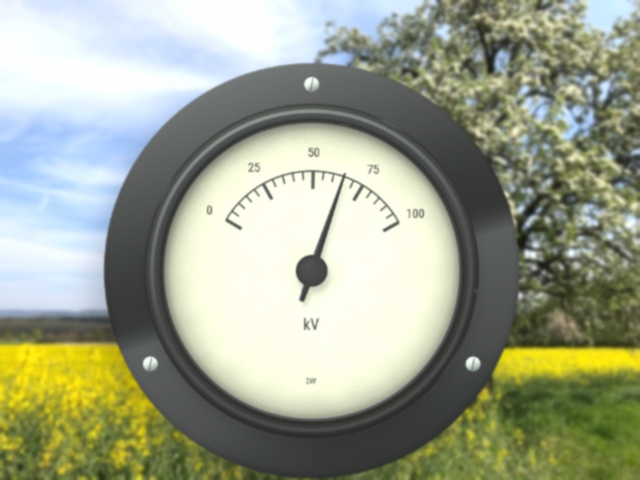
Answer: 65 kV
